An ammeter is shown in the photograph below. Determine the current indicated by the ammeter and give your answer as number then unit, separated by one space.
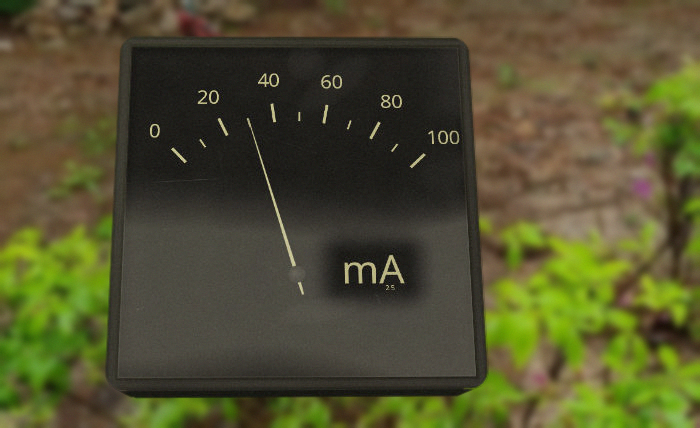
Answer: 30 mA
